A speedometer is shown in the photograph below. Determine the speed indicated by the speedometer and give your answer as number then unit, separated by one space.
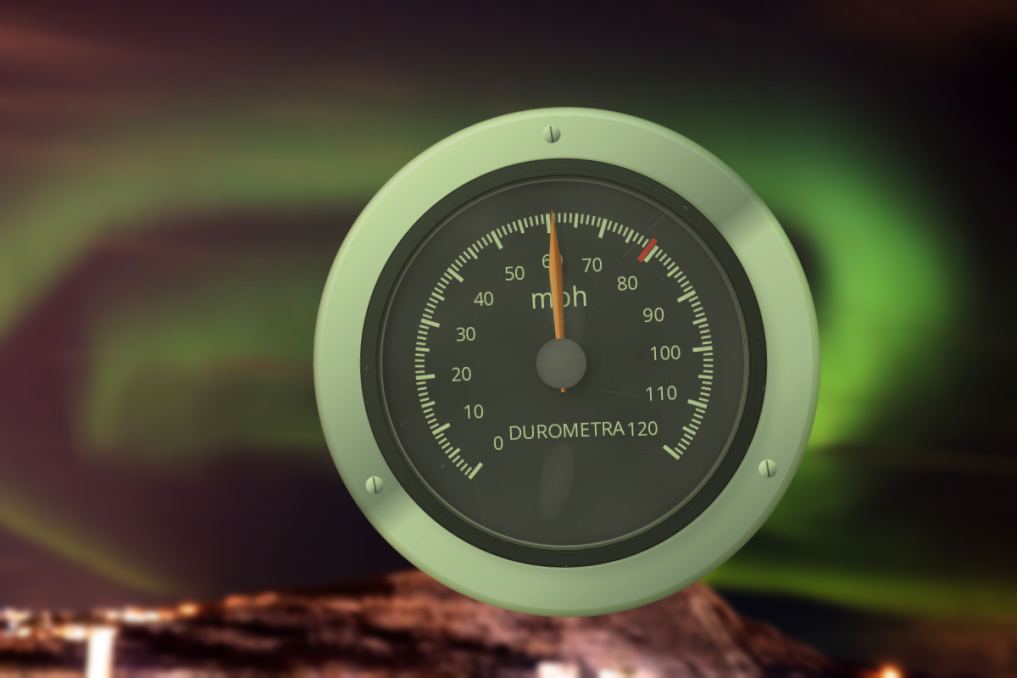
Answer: 61 mph
